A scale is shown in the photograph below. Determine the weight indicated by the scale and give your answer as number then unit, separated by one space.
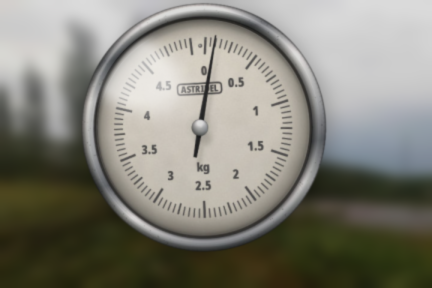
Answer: 0.1 kg
